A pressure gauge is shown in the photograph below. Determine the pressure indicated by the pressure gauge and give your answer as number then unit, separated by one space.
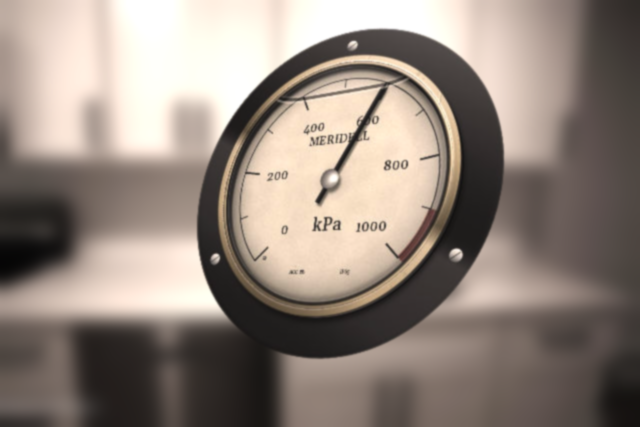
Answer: 600 kPa
